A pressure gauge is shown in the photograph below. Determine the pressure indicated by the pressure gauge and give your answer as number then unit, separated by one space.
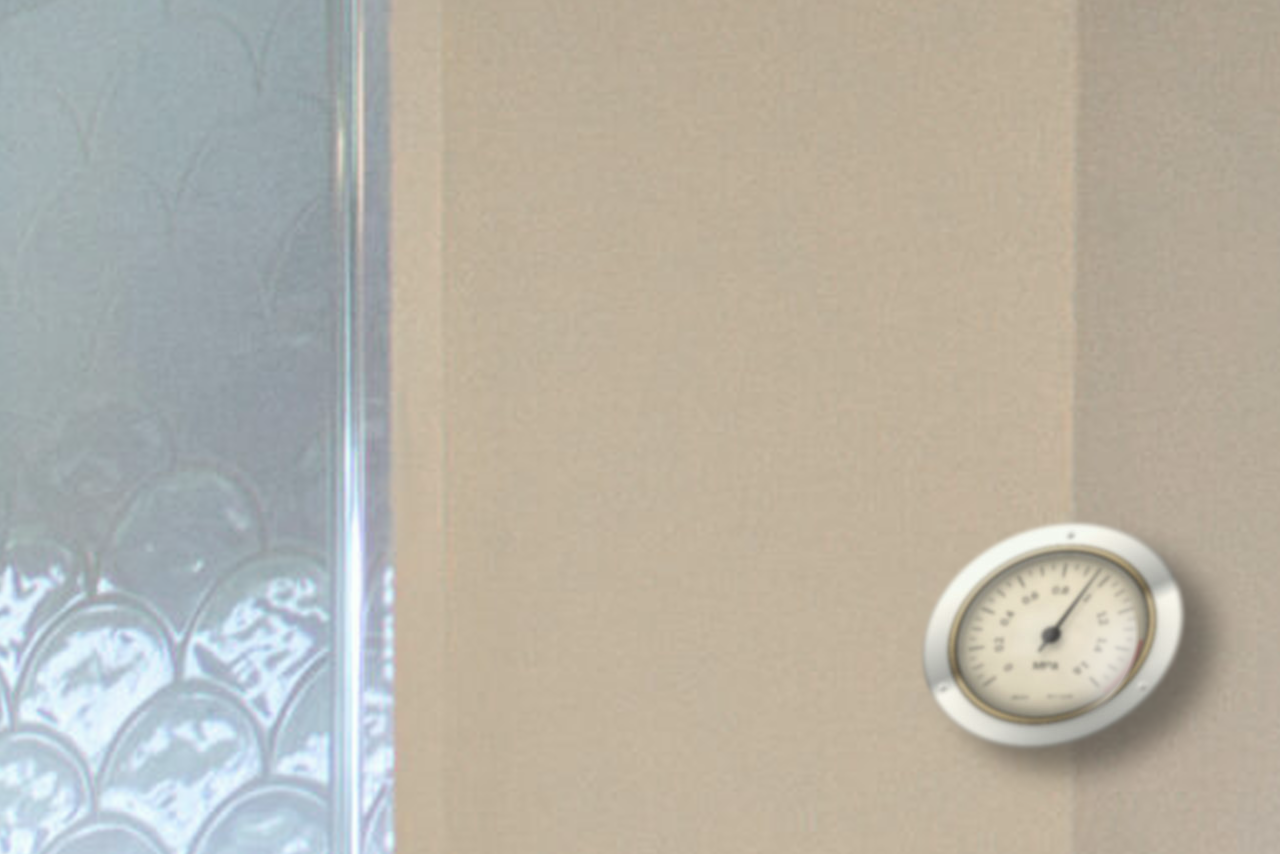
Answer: 0.95 MPa
